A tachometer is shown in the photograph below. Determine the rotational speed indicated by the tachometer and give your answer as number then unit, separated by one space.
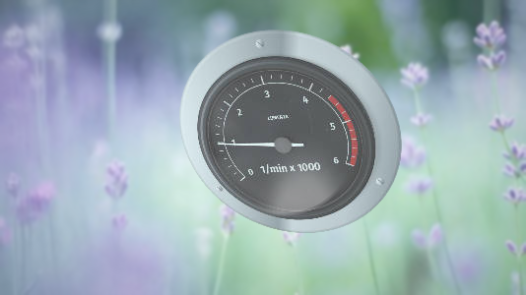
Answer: 1000 rpm
